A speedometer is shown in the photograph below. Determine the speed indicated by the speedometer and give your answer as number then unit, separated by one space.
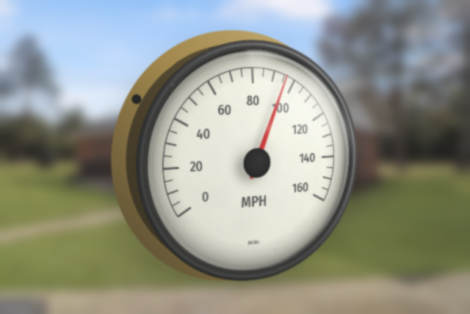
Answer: 95 mph
